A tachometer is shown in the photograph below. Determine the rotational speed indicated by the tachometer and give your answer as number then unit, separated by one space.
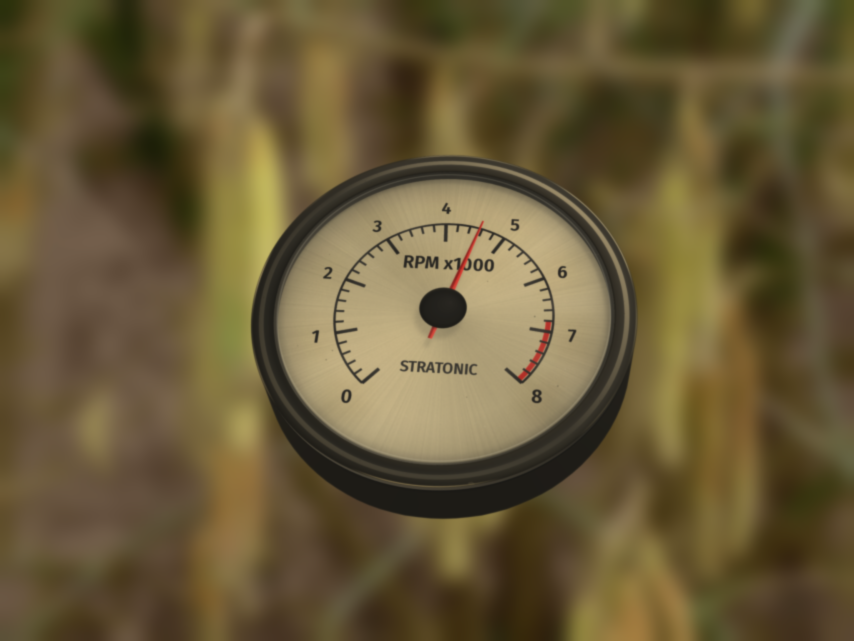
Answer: 4600 rpm
